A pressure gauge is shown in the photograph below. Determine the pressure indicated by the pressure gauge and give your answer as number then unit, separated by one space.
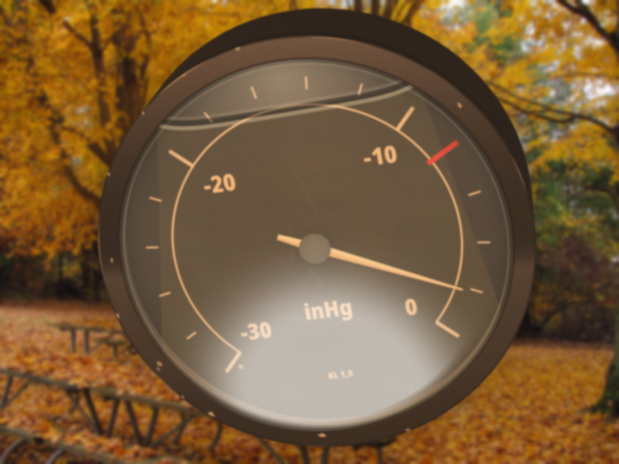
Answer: -2 inHg
